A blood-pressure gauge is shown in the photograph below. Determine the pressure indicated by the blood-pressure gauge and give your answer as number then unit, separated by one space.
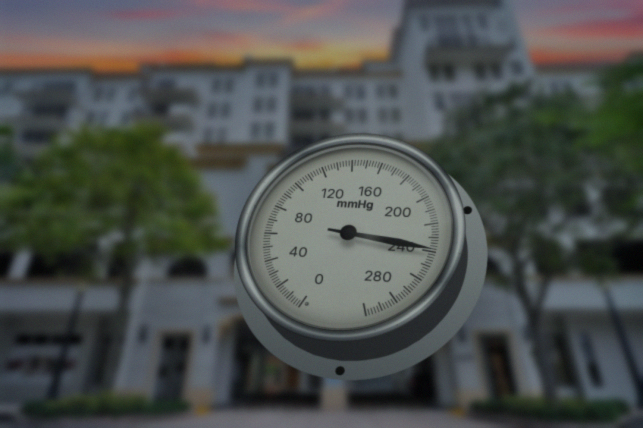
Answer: 240 mmHg
